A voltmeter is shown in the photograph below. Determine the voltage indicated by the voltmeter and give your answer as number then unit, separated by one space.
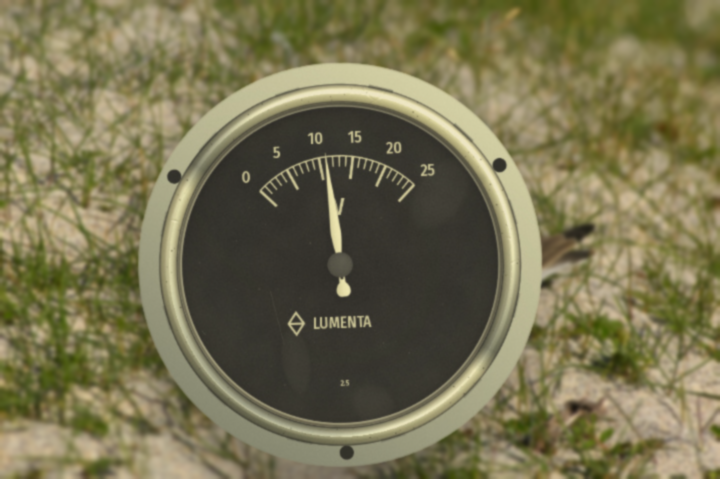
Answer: 11 V
